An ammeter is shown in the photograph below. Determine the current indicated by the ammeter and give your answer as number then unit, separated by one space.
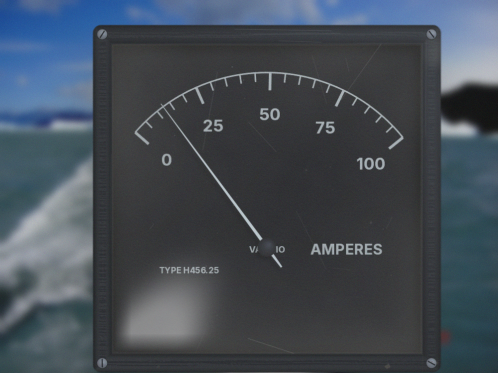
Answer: 12.5 A
